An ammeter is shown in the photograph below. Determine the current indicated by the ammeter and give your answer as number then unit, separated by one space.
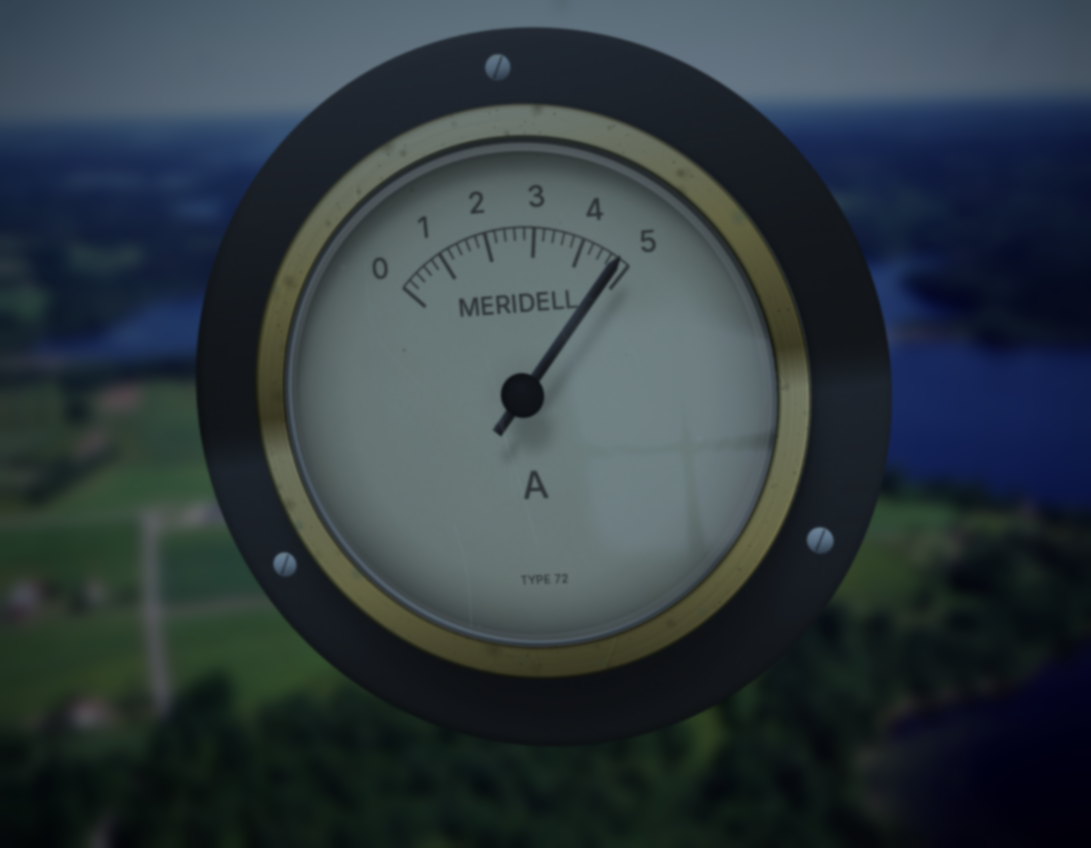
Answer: 4.8 A
